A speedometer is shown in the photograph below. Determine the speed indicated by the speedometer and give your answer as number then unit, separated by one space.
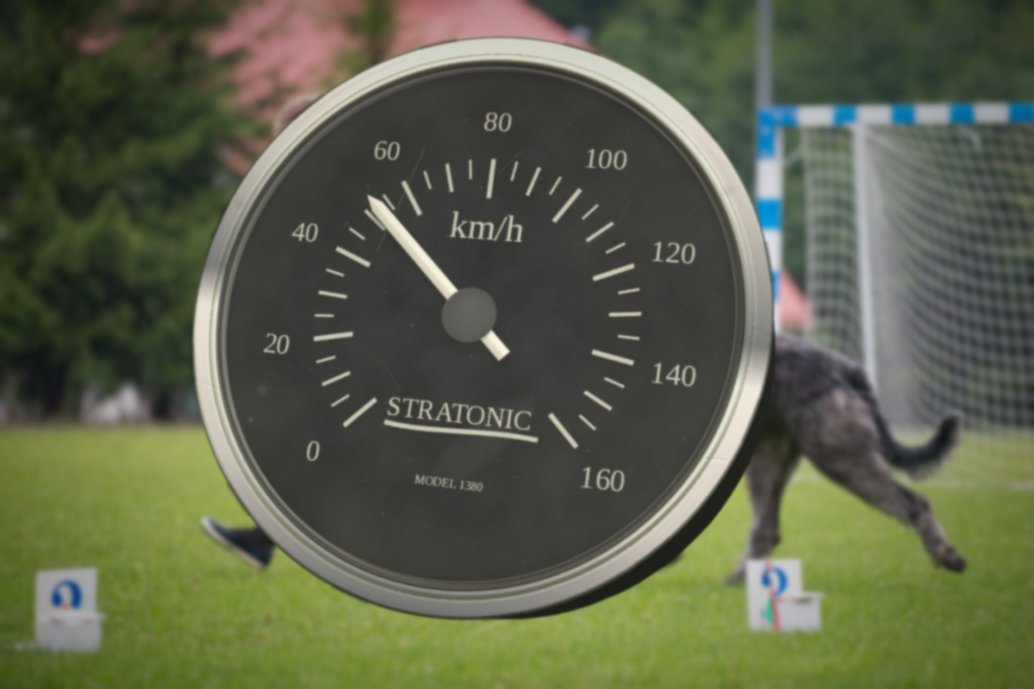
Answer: 52.5 km/h
